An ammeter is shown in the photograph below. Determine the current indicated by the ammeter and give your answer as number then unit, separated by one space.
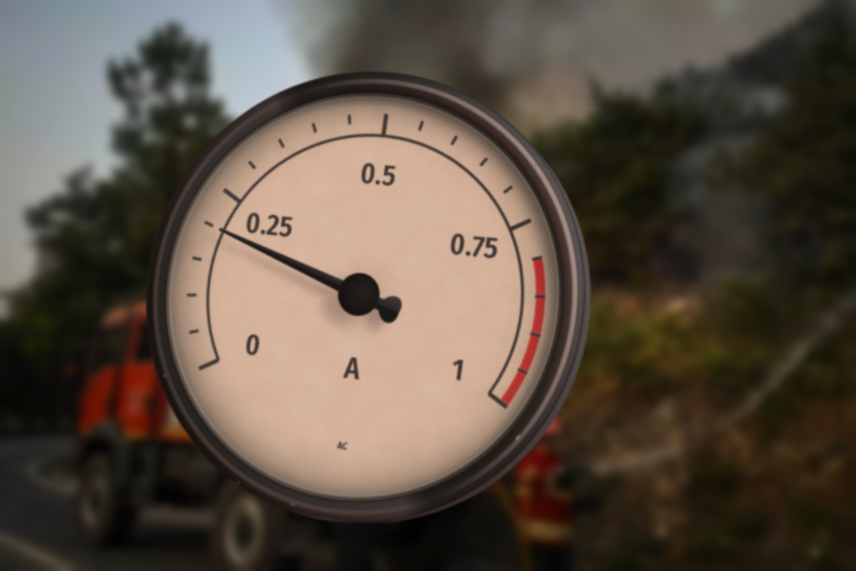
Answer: 0.2 A
